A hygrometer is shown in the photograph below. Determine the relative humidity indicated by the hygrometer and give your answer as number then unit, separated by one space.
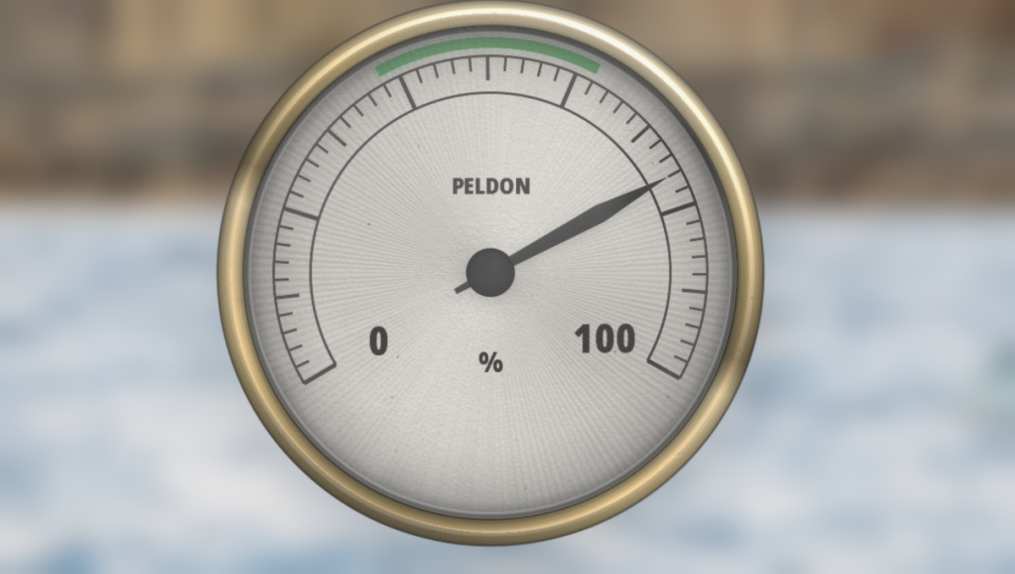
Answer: 76 %
